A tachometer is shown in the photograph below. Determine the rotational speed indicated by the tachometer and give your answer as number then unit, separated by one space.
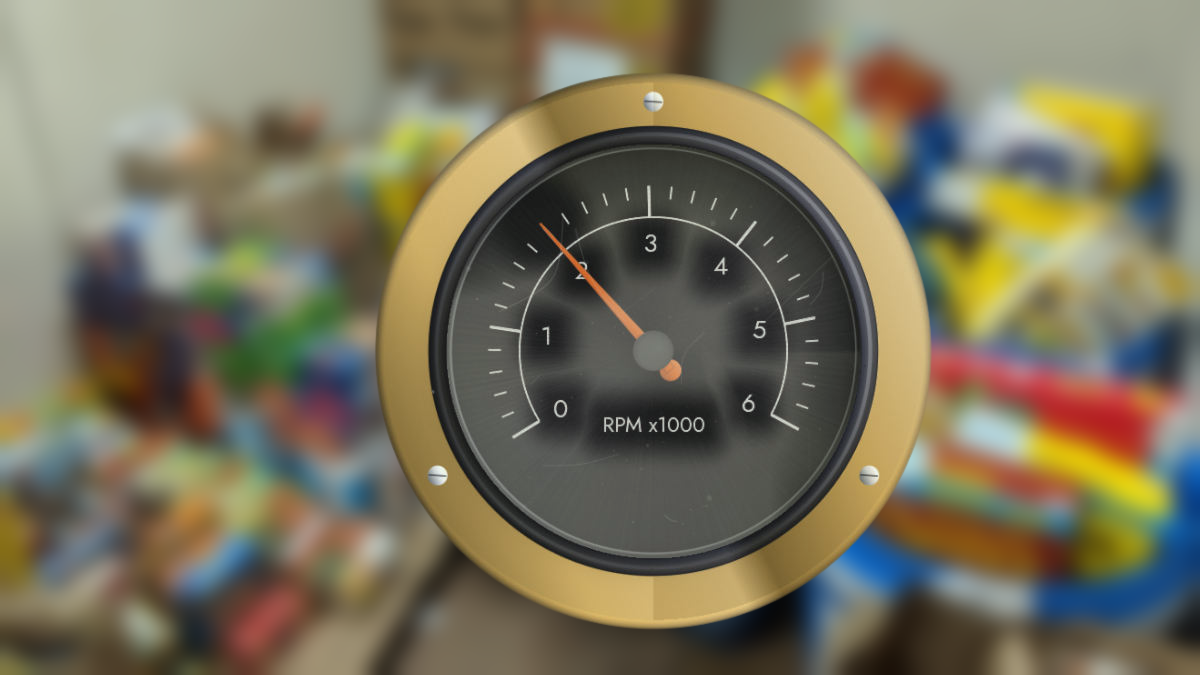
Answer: 2000 rpm
